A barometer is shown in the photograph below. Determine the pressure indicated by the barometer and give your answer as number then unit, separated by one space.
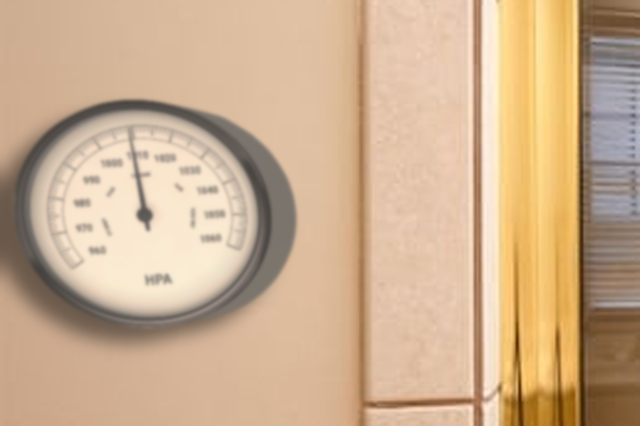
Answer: 1010 hPa
